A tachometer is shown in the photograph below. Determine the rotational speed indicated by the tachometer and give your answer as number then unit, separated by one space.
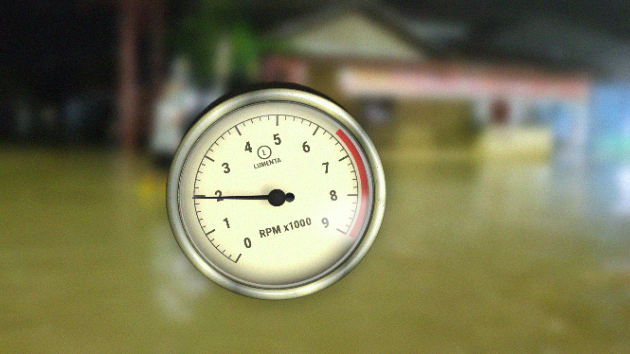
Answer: 2000 rpm
